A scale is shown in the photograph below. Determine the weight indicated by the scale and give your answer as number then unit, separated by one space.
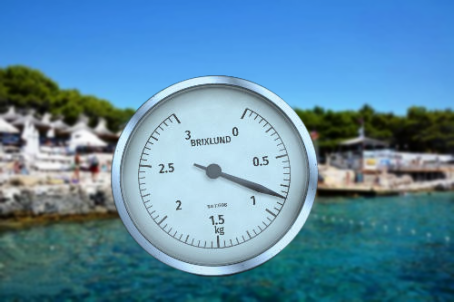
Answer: 0.85 kg
